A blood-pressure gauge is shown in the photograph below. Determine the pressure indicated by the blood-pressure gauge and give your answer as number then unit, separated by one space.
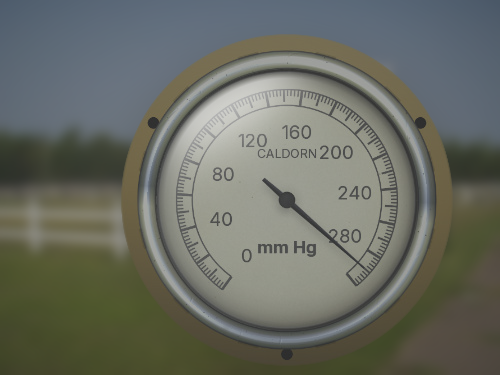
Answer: 290 mmHg
